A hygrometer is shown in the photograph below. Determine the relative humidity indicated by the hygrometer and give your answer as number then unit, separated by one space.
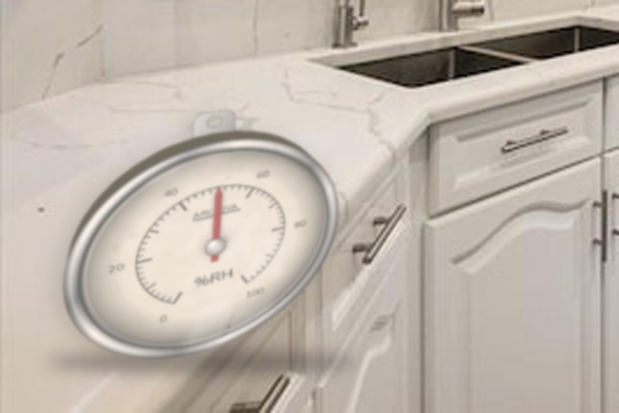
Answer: 50 %
